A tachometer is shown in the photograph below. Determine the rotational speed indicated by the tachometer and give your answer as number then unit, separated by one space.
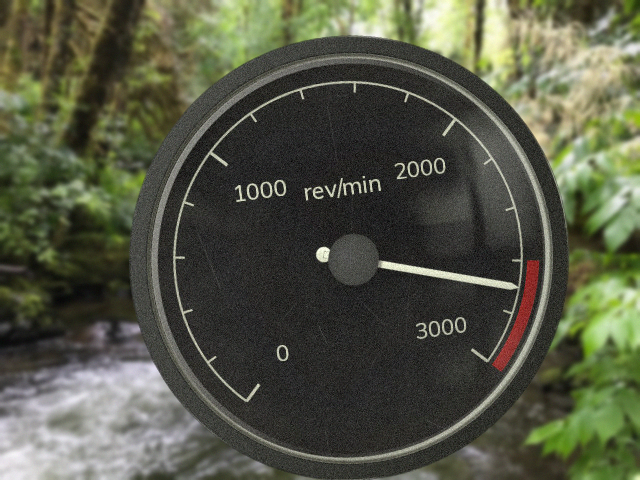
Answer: 2700 rpm
